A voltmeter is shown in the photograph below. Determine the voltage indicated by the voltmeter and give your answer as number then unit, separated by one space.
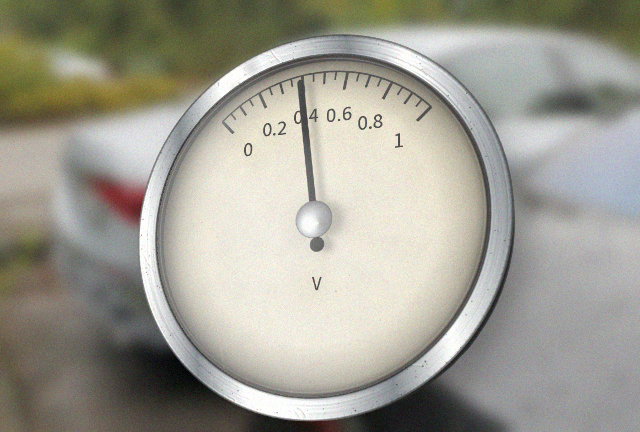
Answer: 0.4 V
